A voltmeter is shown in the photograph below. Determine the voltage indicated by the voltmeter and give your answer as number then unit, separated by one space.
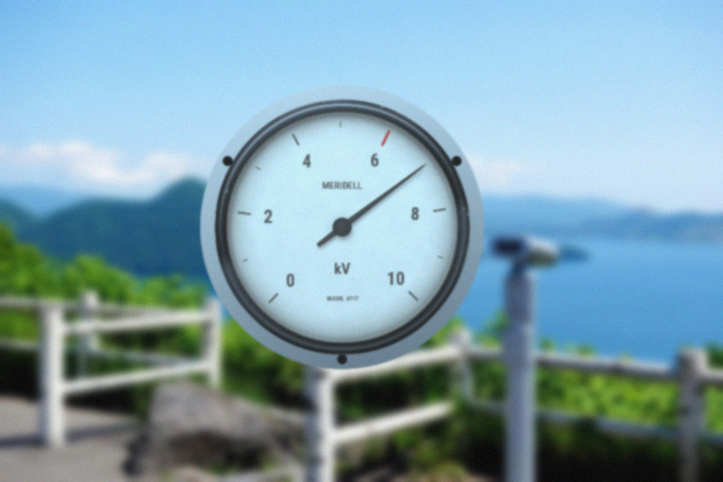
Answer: 7 kV
